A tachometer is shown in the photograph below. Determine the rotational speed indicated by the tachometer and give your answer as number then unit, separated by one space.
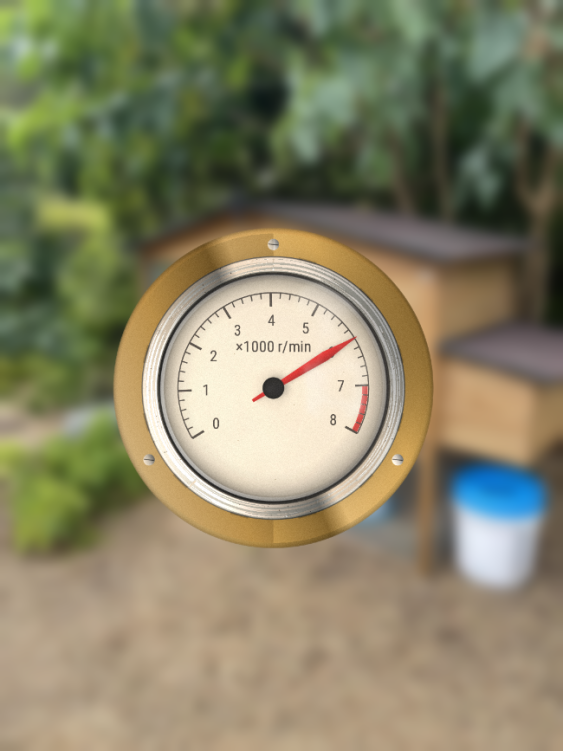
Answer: 6000 rpm
